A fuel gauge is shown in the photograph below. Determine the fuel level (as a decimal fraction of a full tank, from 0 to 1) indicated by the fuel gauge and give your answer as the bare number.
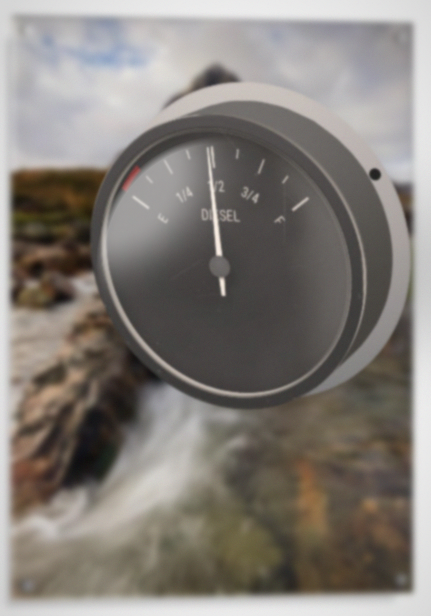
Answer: 0.5
